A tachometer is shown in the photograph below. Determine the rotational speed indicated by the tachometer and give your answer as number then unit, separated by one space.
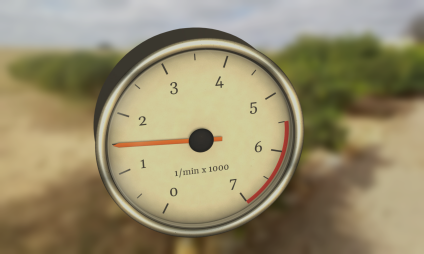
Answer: 1500 rpm
